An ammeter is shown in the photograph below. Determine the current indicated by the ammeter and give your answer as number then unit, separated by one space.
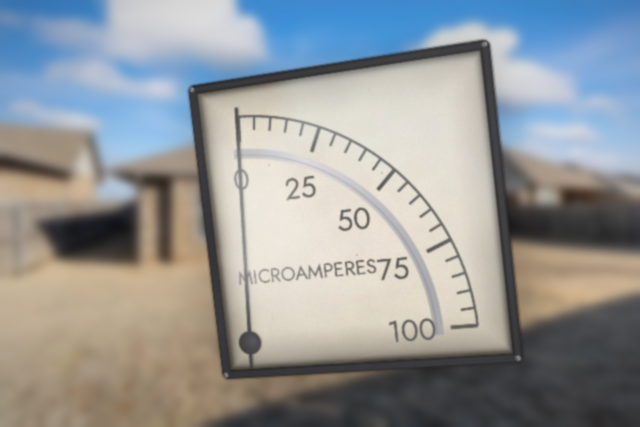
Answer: 0 µA
